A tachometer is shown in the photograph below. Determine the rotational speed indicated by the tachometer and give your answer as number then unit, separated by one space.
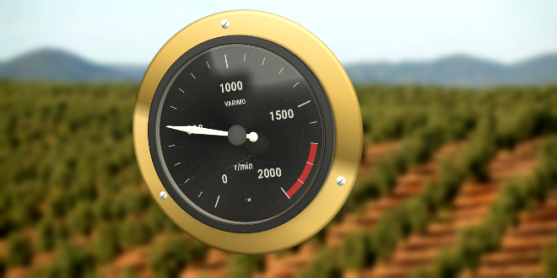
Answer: 500 rpm
